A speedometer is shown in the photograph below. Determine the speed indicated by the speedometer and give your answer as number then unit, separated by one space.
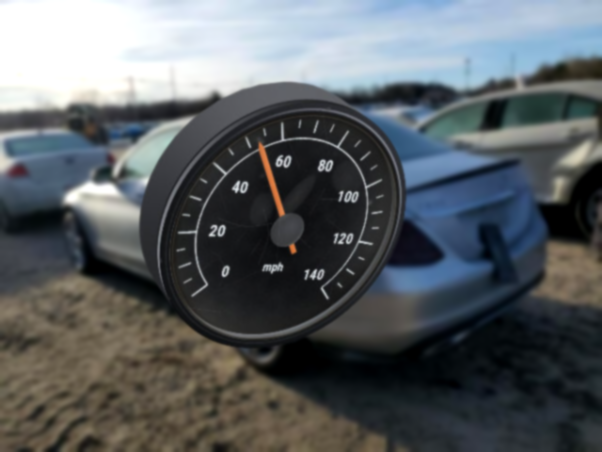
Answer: 52.5 mph
